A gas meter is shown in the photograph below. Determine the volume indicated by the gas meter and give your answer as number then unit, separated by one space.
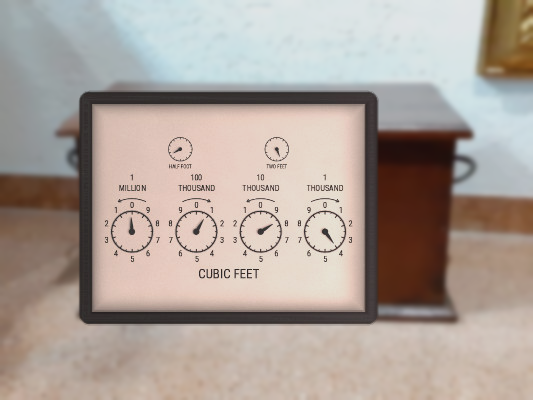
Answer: 8400 ft³
